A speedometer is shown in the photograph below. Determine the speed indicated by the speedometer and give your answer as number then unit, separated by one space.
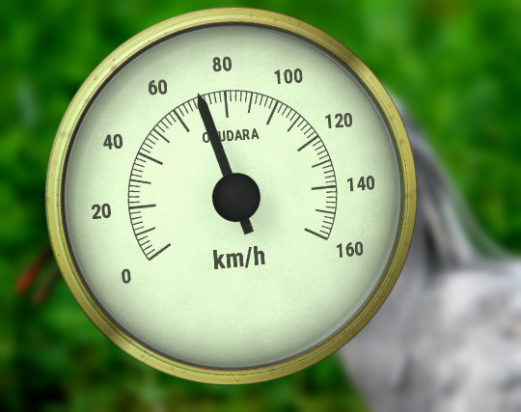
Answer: 70 km/h
